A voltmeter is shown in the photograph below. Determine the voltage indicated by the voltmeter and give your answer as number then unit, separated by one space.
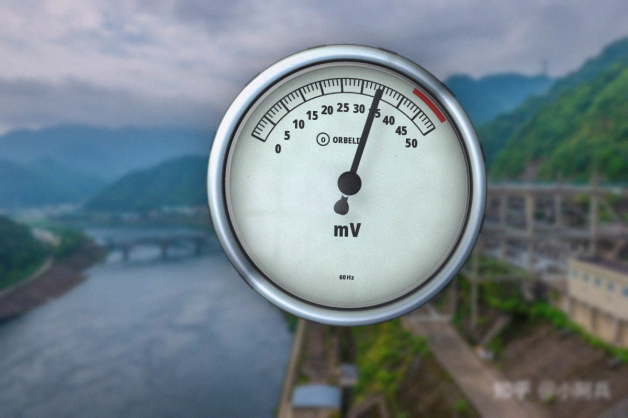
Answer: 34 mV
